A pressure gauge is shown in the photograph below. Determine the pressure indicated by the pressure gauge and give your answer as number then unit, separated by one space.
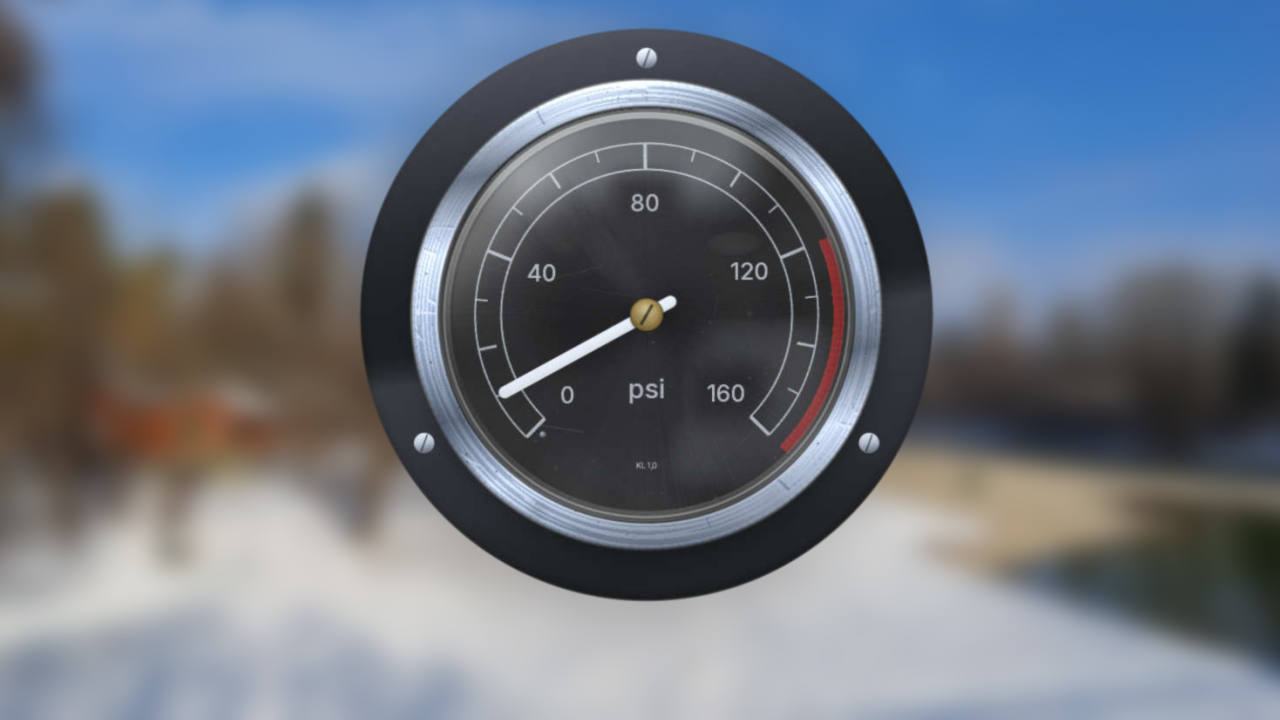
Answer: 10 psi
